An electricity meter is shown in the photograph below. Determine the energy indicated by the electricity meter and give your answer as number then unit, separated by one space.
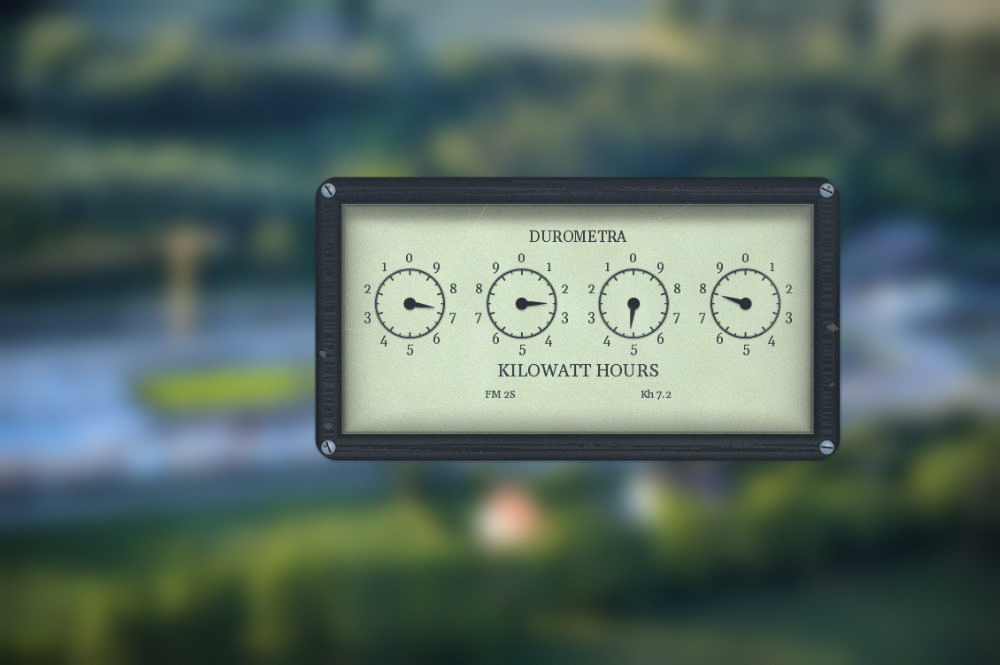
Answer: 7248 kWh
